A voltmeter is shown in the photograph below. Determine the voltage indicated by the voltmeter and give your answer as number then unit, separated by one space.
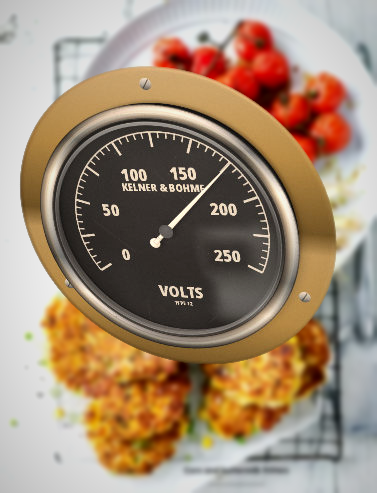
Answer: 175 V
